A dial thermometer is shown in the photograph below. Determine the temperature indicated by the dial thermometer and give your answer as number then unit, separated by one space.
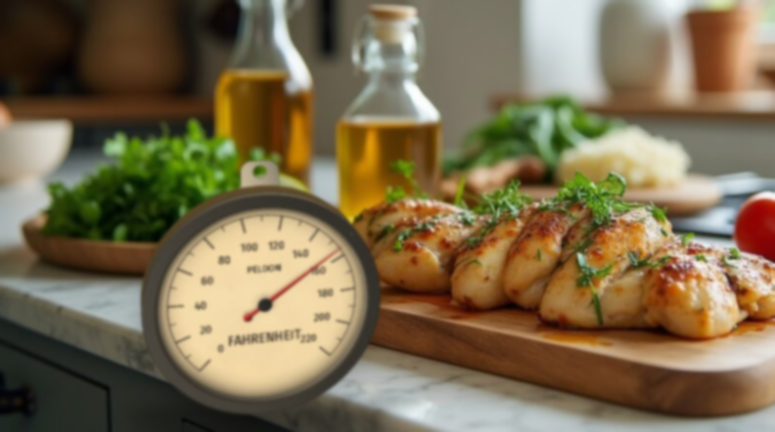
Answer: 155 °F
